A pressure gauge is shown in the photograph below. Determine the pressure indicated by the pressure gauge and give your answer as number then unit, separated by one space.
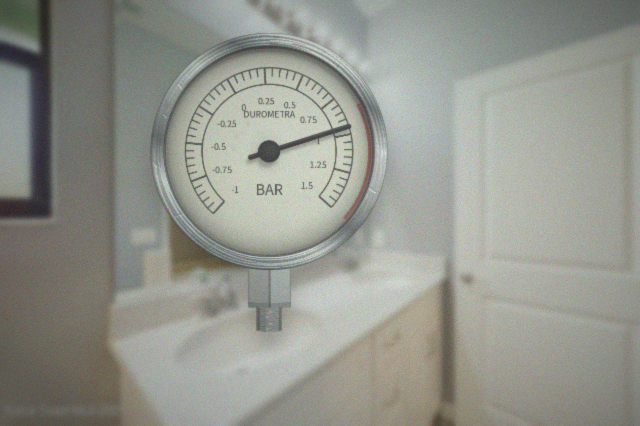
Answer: 0.95 bar
